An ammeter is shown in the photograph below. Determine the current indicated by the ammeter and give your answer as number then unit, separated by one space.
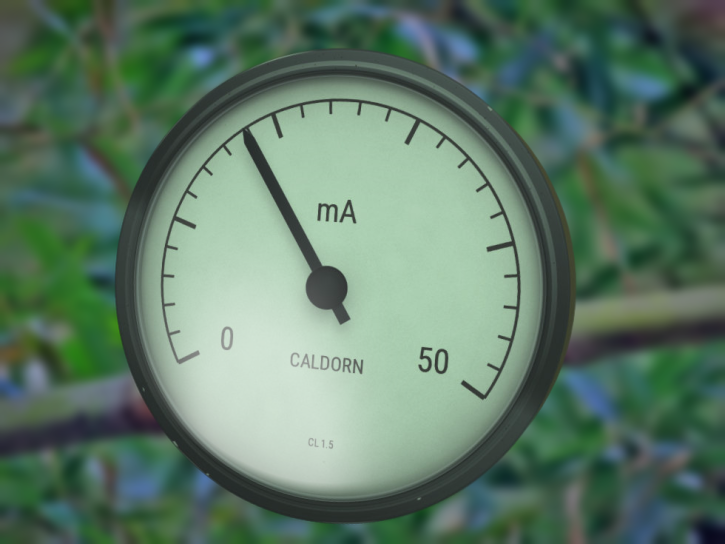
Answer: 18 mA
